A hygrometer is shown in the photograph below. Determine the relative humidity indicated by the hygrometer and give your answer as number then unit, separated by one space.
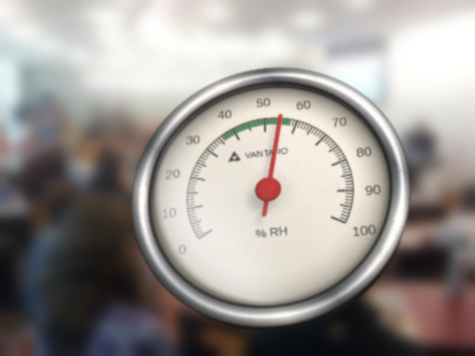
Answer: 55 %
